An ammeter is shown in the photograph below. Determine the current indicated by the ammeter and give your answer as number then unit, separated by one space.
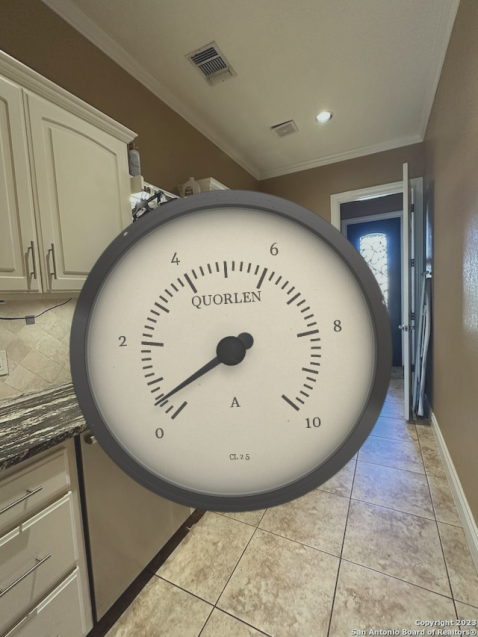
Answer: 0.5 A
